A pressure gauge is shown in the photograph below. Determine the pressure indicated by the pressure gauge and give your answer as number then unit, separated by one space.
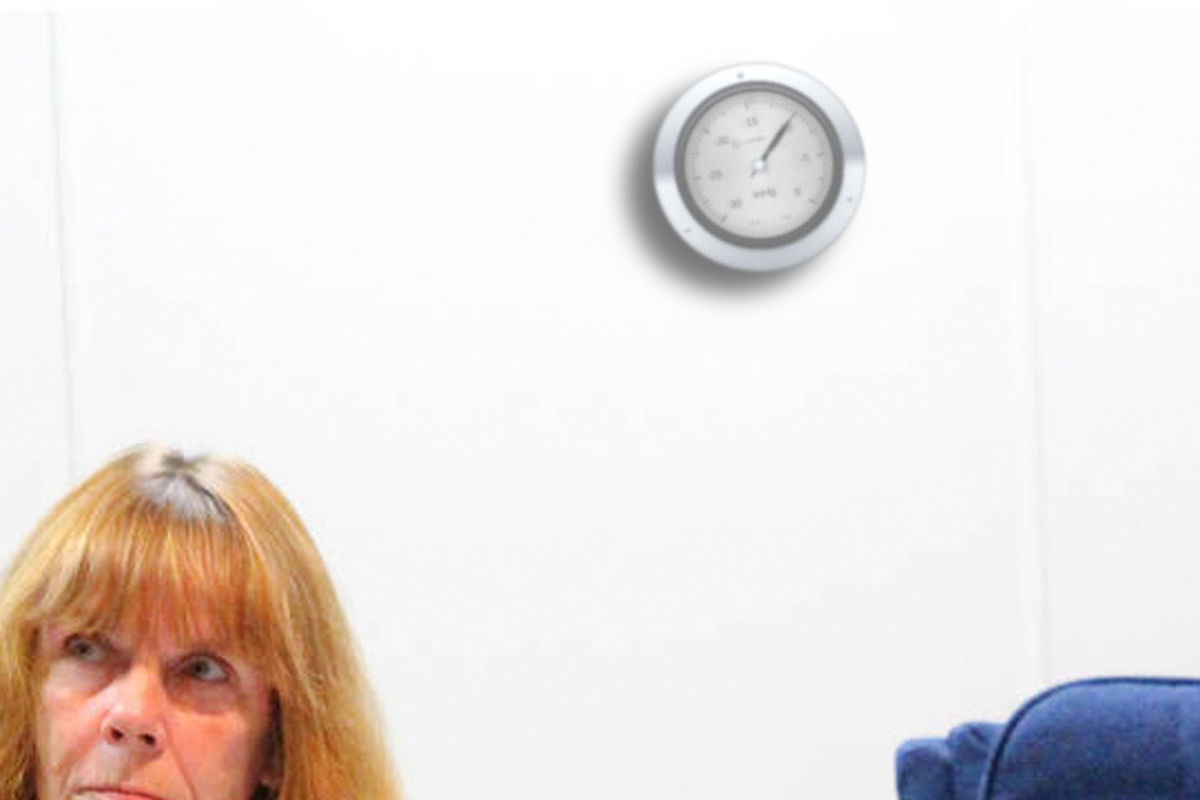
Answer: -10 inHg
